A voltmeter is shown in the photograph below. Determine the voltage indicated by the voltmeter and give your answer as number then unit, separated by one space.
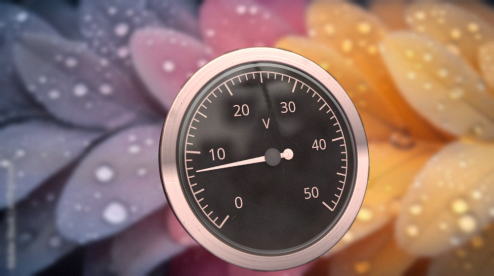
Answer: 7.5 V
